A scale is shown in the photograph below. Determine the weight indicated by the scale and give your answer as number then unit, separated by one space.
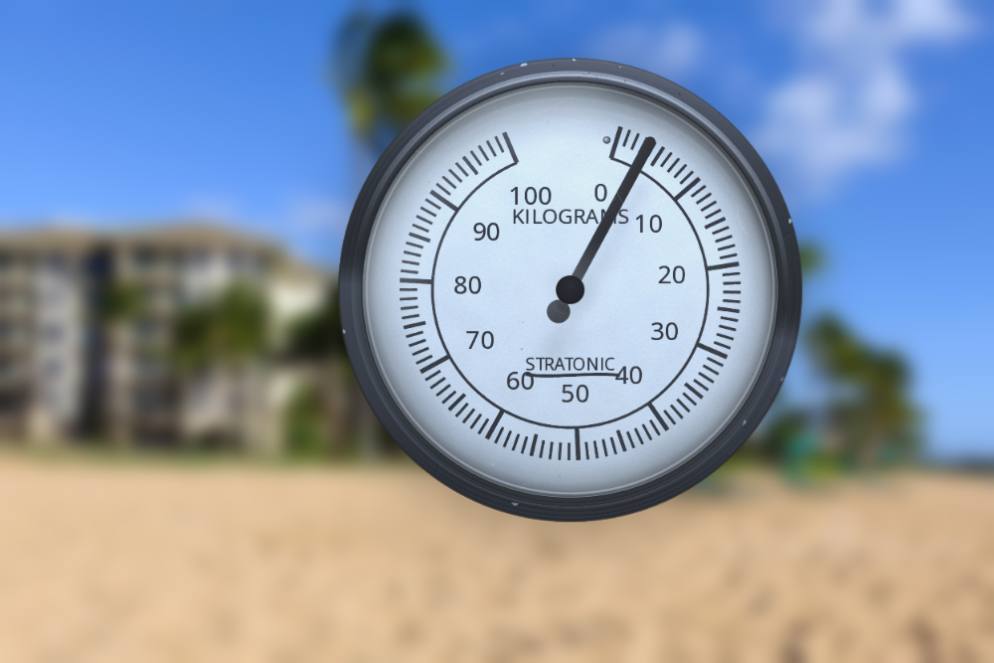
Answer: 3.5 kg
